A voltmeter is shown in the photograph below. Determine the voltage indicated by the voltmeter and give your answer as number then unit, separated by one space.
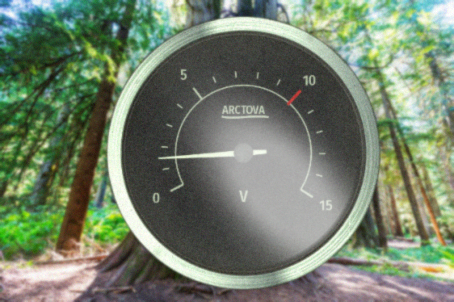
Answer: 1.5 V
